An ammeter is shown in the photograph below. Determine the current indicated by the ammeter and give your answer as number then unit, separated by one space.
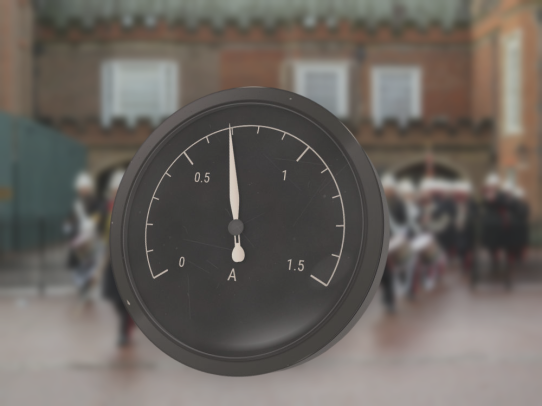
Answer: 0.7 A
